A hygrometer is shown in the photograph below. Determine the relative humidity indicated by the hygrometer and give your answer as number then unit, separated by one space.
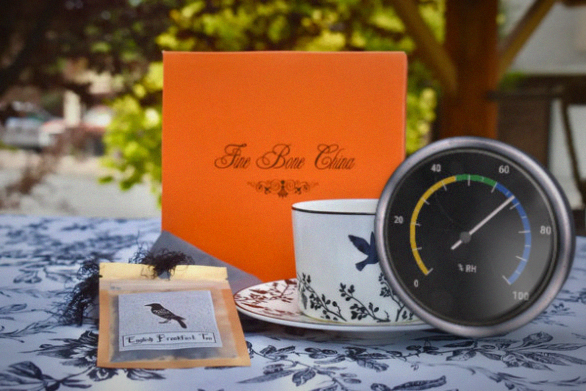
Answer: 67.5 %
